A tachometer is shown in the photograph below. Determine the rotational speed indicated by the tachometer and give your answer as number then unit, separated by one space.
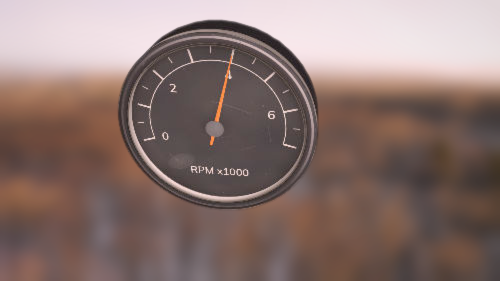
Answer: 4000 rpm
